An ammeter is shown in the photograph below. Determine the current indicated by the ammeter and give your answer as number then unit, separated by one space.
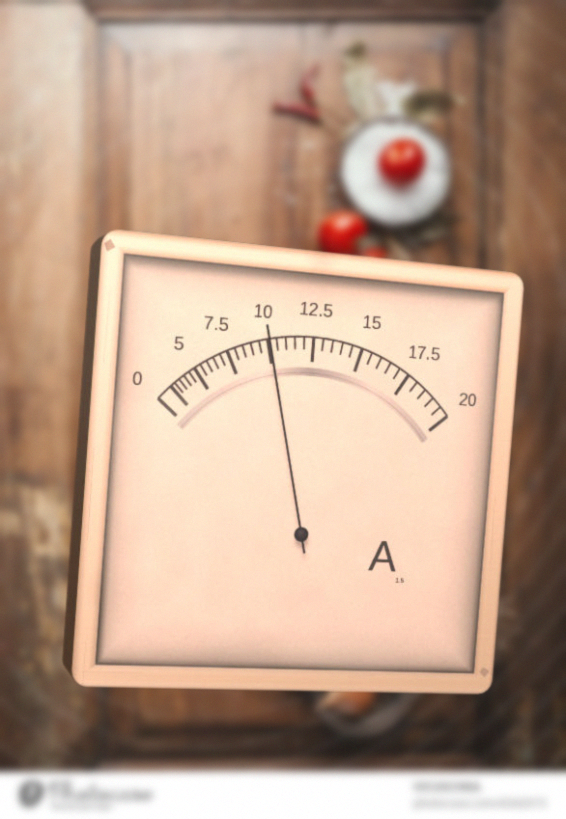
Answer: 10 A
